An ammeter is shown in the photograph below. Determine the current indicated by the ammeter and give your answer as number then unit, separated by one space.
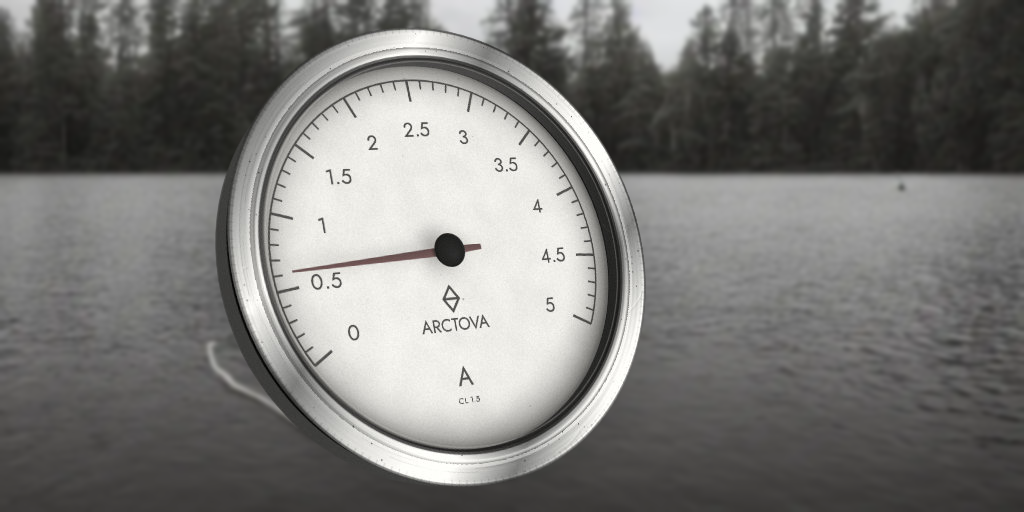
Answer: 0.6 A
